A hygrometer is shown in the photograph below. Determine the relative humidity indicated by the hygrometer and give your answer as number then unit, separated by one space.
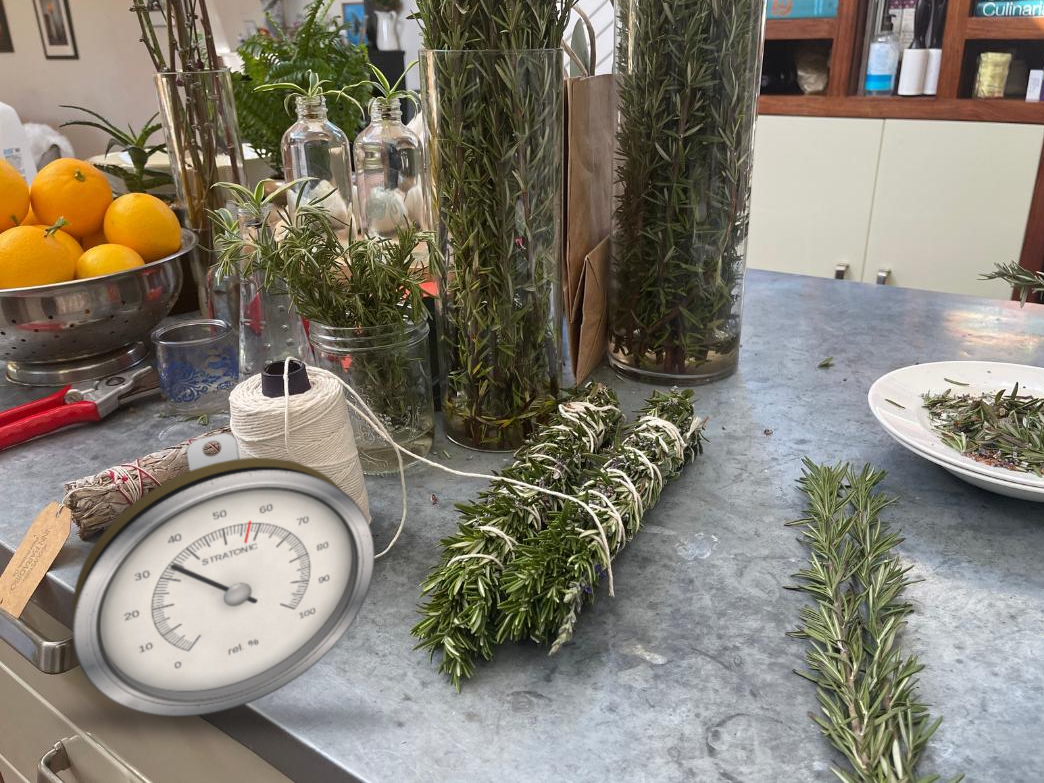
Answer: 35 %
